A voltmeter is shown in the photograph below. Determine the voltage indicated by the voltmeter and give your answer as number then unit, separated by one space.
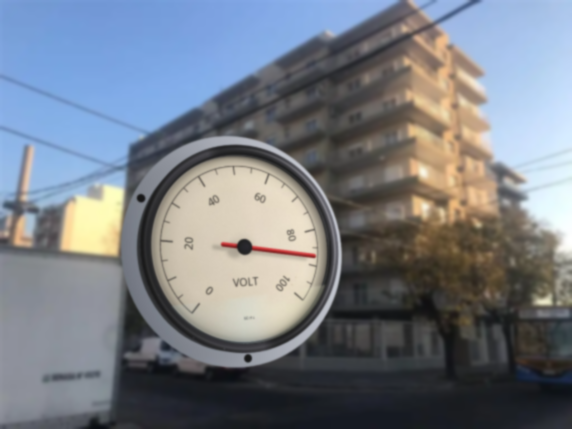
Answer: 87.5 V
